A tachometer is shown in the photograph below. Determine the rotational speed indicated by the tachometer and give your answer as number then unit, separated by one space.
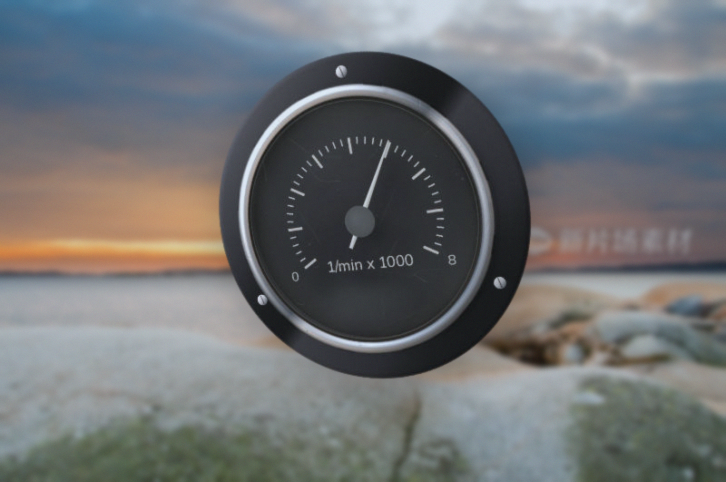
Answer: 5000 rpm
